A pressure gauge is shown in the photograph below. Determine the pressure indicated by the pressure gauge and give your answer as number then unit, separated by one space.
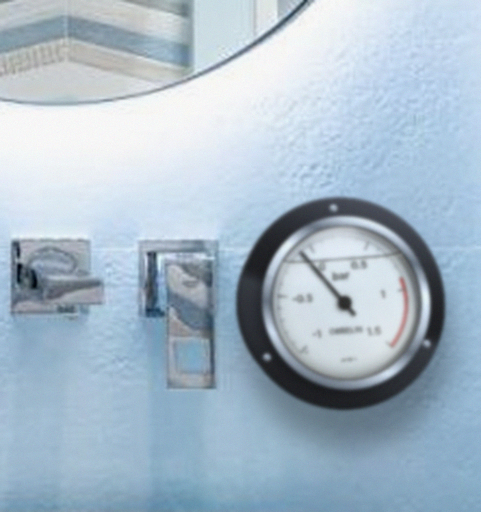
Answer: -0.1 bar
